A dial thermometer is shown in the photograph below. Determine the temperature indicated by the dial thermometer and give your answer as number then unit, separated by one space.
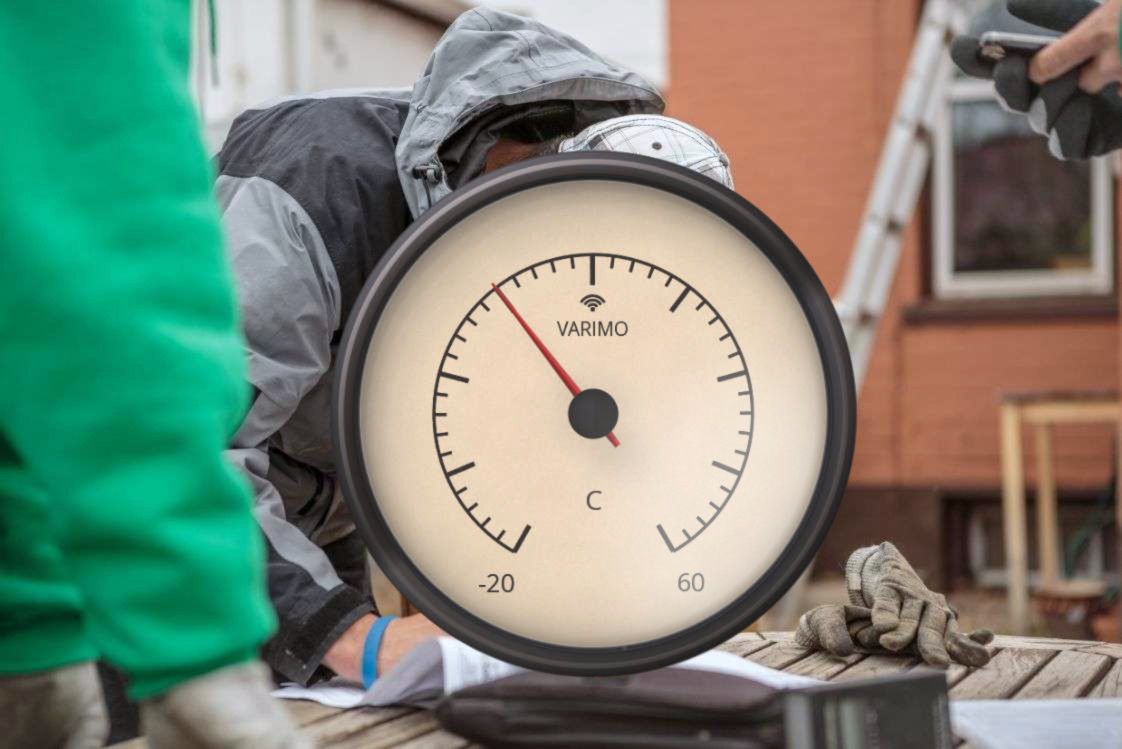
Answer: 10 °C
